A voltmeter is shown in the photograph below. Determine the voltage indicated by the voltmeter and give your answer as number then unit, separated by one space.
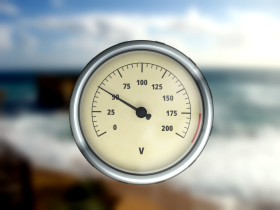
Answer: 50 V
